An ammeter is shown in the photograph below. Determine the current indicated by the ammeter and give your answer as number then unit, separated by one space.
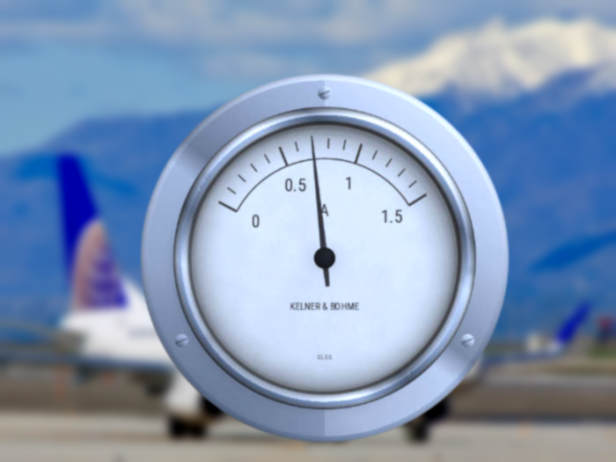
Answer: 0.7 A
